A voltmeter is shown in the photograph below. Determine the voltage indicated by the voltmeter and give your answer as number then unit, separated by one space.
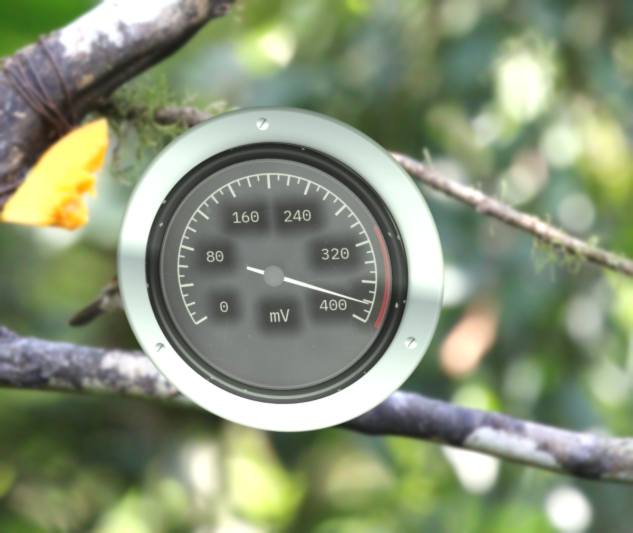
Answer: 380 mV
